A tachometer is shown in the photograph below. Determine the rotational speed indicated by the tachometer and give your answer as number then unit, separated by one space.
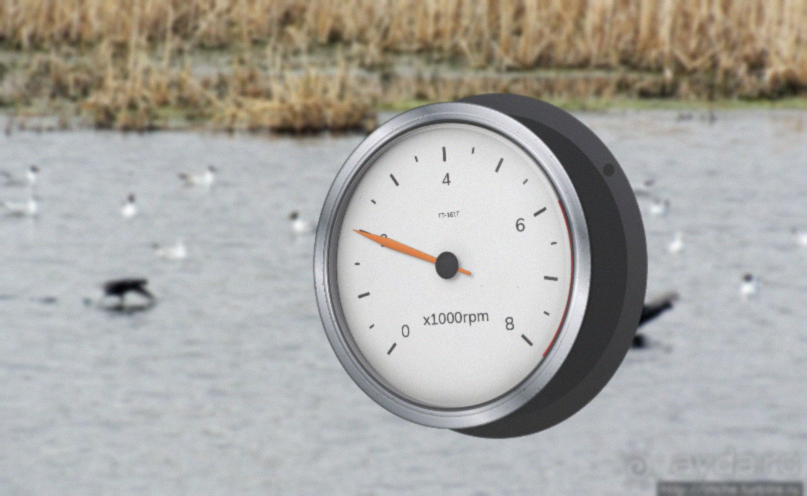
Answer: 2000 rpm
